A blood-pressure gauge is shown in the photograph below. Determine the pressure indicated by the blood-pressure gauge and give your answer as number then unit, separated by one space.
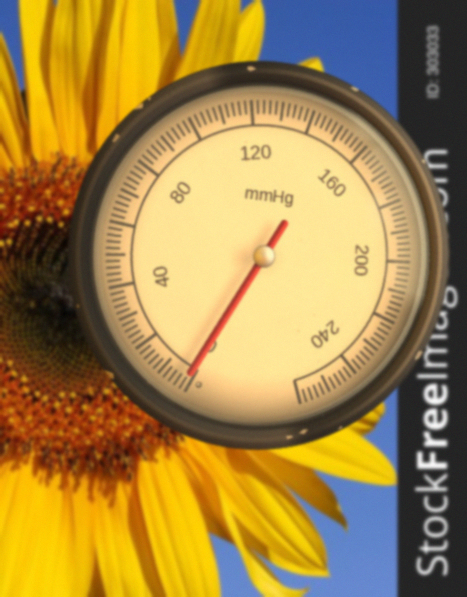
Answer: 2 mmHg
